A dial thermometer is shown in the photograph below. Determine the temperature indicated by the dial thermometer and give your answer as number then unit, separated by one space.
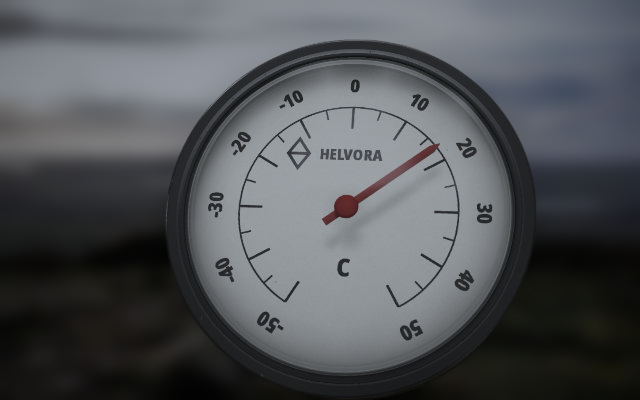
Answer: 17.5 °C
